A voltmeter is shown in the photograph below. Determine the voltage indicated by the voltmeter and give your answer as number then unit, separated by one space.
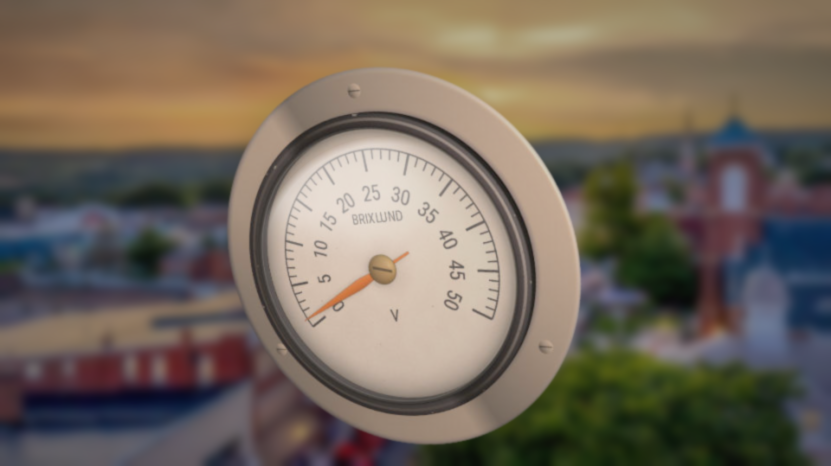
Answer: 1 V
